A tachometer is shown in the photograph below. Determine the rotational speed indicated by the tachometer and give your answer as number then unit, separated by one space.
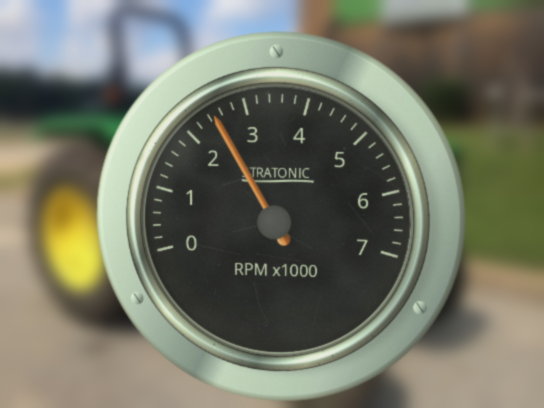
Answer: 2500 rpm
